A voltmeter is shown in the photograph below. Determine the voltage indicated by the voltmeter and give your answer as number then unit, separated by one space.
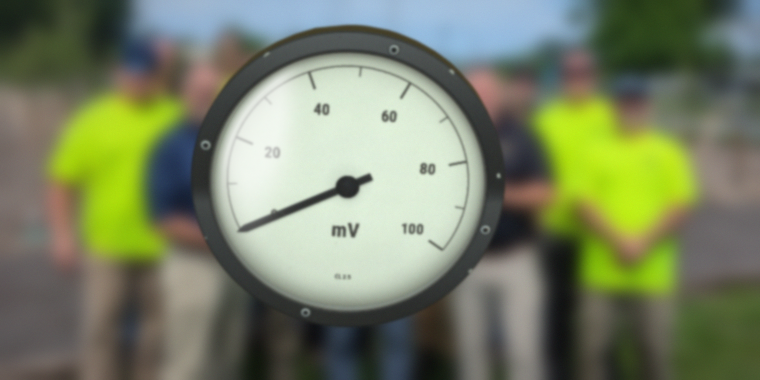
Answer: 0 mV
